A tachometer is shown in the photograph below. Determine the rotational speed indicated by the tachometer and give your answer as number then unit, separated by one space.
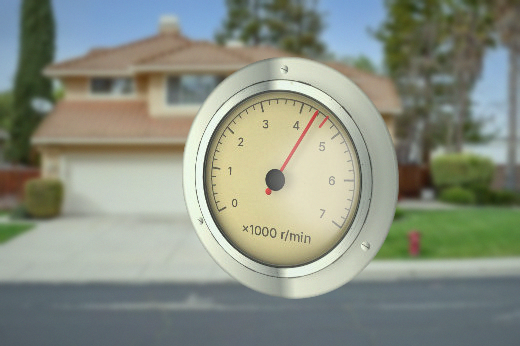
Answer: 4400 rpm
